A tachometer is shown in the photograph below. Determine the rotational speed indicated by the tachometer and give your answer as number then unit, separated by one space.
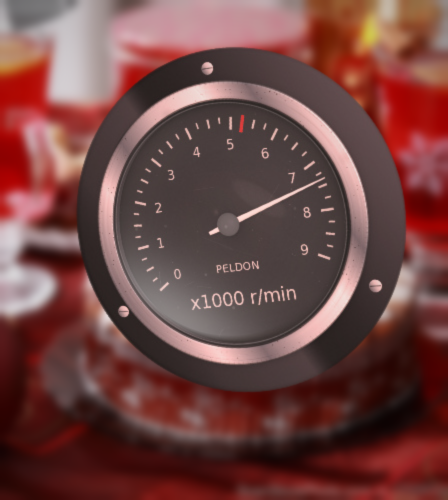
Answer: 7375 rpm
